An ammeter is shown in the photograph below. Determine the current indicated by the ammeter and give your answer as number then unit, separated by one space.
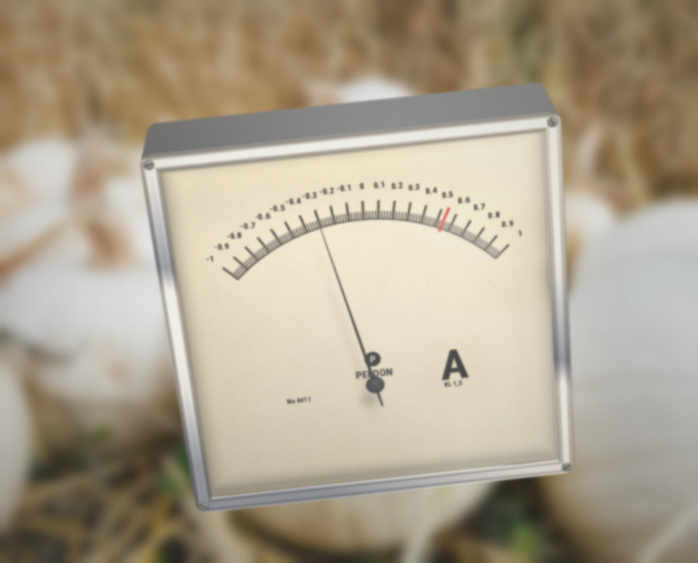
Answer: -0.3 A
